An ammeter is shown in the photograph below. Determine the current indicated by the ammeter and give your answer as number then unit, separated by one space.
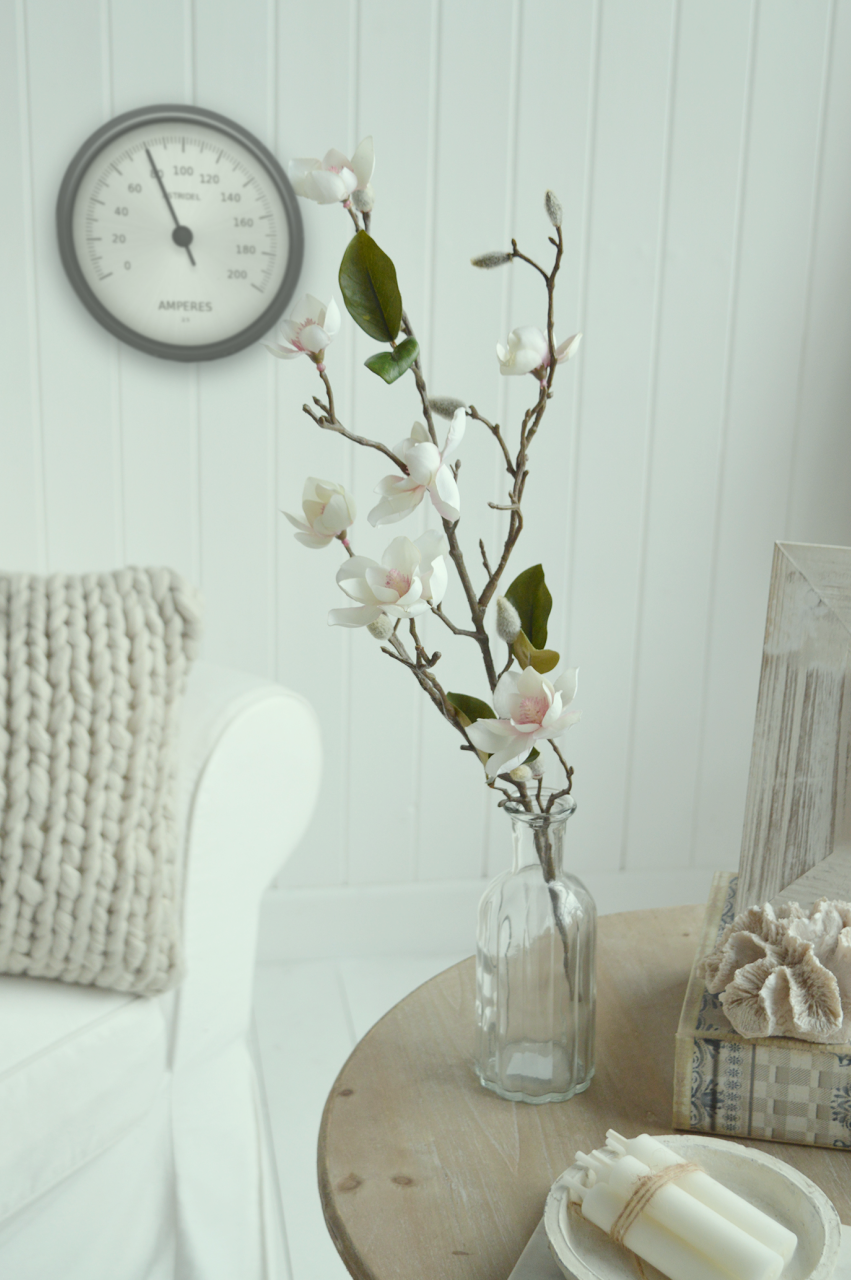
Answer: 80 A
